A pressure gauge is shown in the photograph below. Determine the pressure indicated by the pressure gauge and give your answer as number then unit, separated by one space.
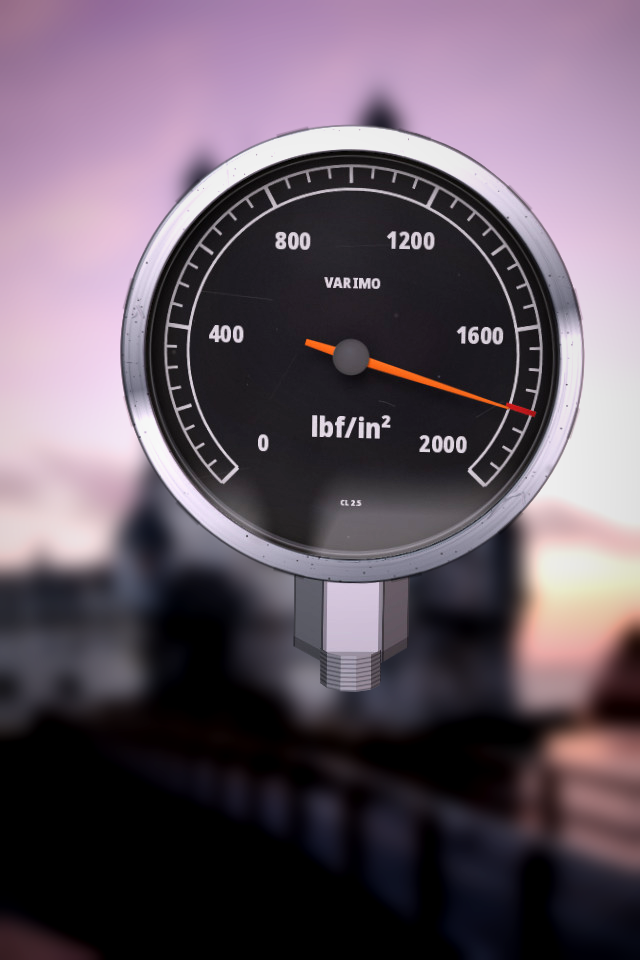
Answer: 1800 psi
